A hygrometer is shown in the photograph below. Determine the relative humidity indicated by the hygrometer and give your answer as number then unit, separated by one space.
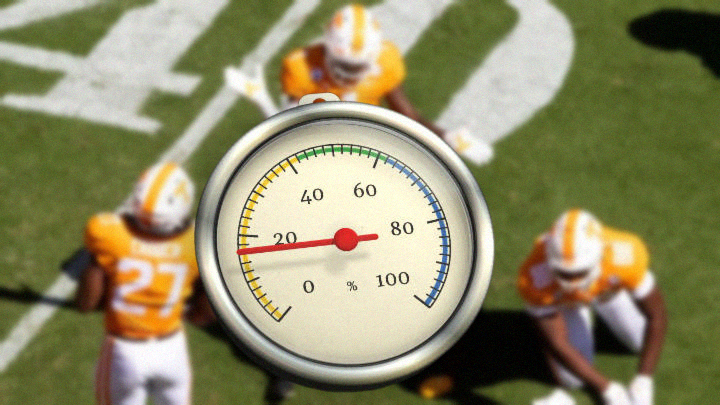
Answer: 16 %
